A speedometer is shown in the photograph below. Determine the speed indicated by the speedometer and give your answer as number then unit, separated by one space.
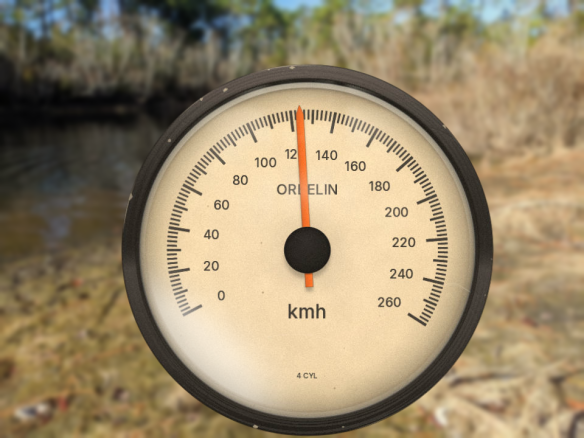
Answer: 124 km/h
